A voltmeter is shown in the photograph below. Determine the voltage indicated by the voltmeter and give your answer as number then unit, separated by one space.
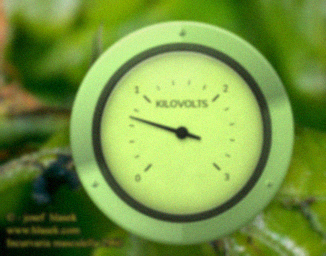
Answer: 0.7 kV
